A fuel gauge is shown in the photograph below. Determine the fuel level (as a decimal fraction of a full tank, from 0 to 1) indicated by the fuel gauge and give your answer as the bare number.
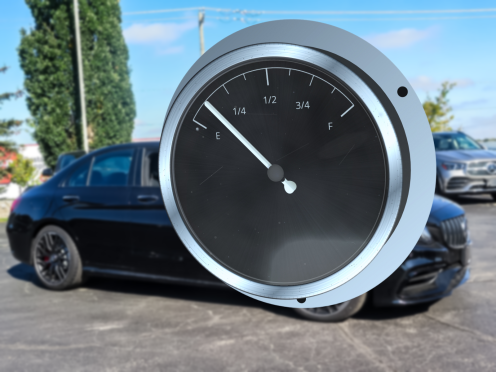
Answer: 0.125
